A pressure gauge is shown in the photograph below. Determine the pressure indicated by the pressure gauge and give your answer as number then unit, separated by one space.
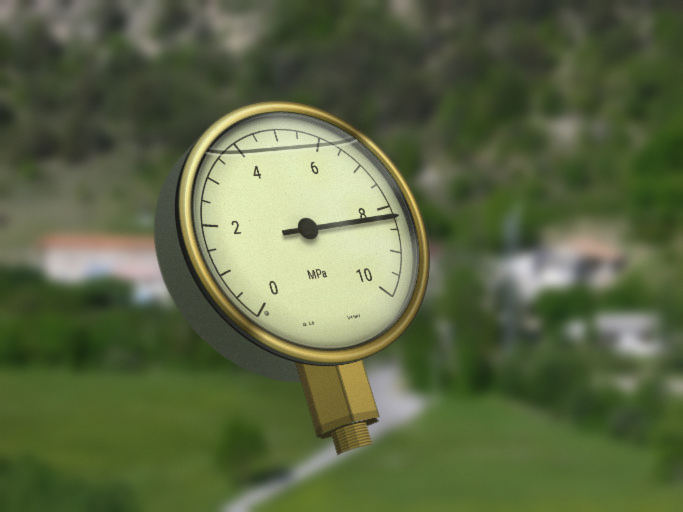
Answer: 8.25 MPa
